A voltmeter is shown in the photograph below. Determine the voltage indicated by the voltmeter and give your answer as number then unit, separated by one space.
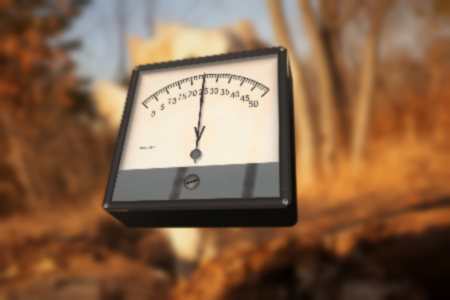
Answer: 25 V
